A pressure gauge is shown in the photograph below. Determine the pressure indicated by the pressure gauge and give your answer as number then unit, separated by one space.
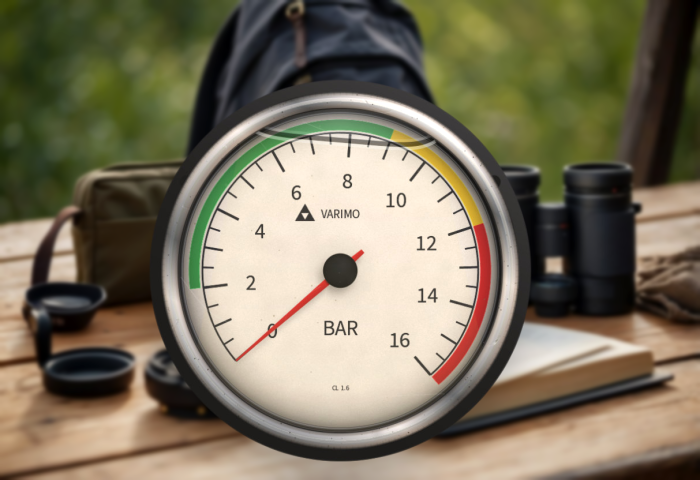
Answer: 0 bar
